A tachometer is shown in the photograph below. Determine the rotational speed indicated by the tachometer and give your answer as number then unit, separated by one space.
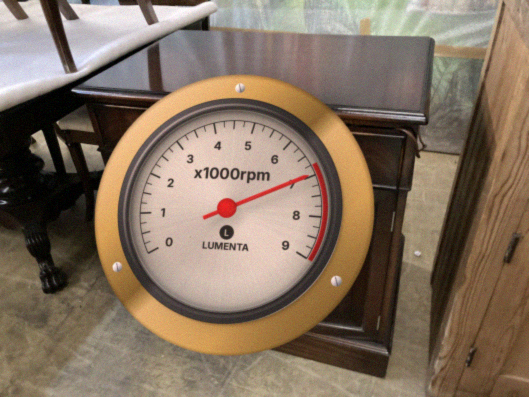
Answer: 7000 rpm
